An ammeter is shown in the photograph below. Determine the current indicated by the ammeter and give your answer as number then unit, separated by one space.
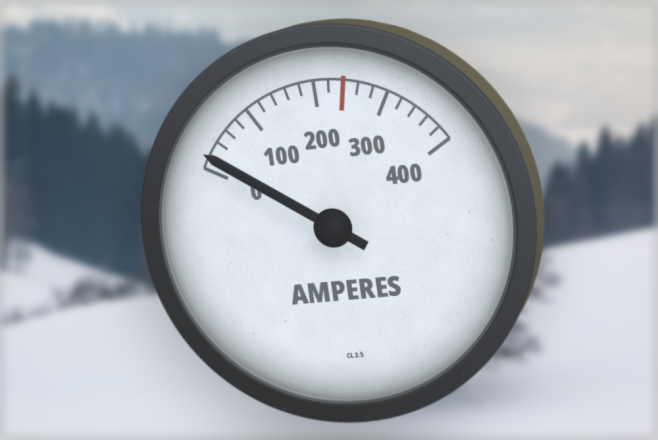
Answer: 20 A
